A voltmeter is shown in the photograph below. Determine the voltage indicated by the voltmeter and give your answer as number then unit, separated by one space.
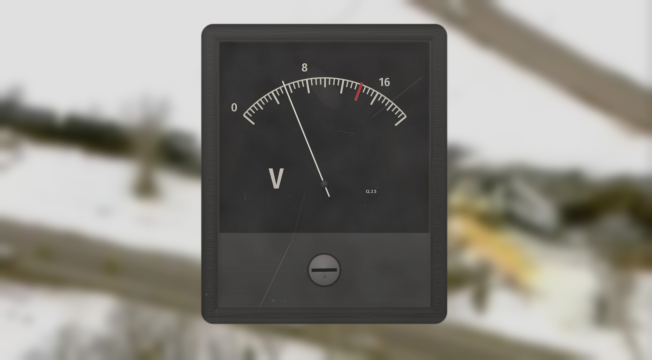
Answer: 5.5 V
